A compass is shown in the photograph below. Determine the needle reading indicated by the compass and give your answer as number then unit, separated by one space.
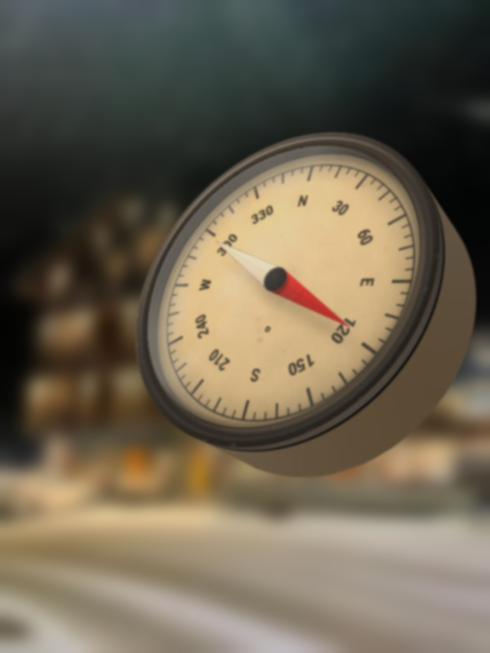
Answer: 117.5 °
